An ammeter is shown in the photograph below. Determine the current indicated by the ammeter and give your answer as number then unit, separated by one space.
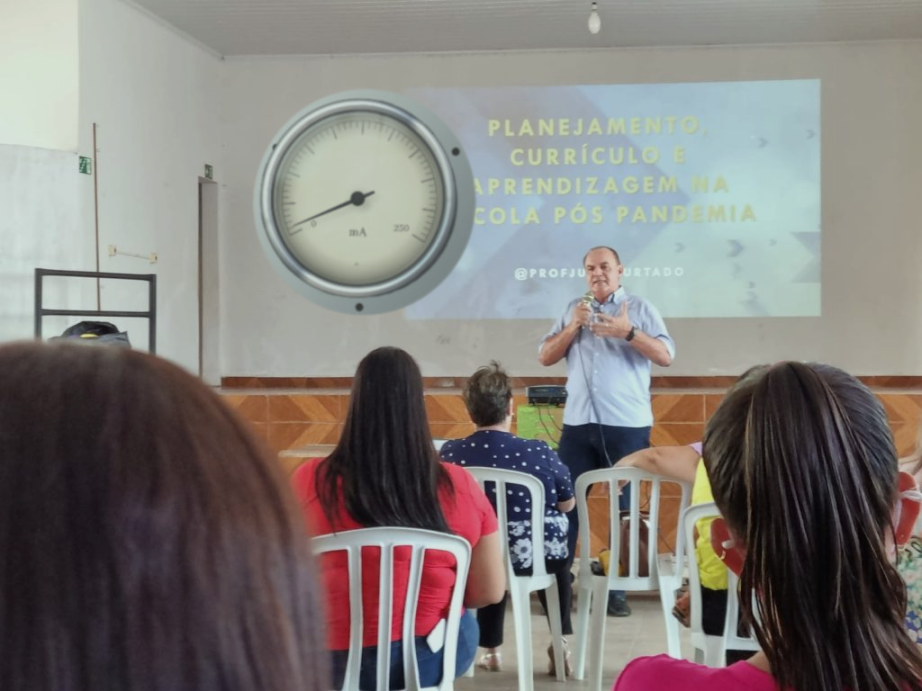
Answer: 5 mA
